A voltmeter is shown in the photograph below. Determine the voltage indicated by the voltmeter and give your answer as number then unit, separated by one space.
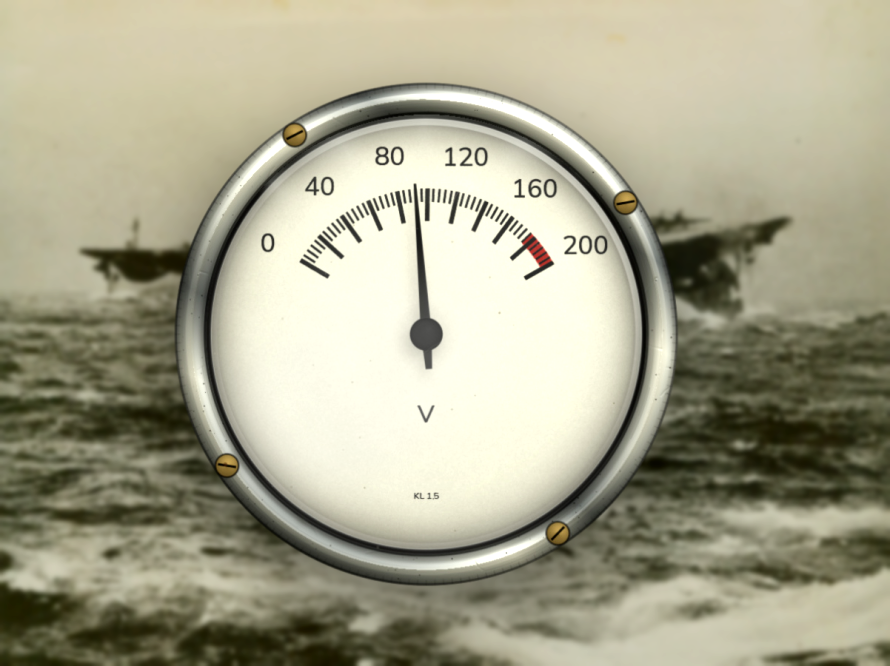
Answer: 92 V
